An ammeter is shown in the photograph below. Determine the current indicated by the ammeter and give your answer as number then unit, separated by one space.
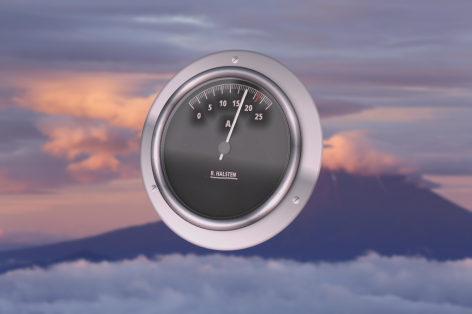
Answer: 17.5 A
